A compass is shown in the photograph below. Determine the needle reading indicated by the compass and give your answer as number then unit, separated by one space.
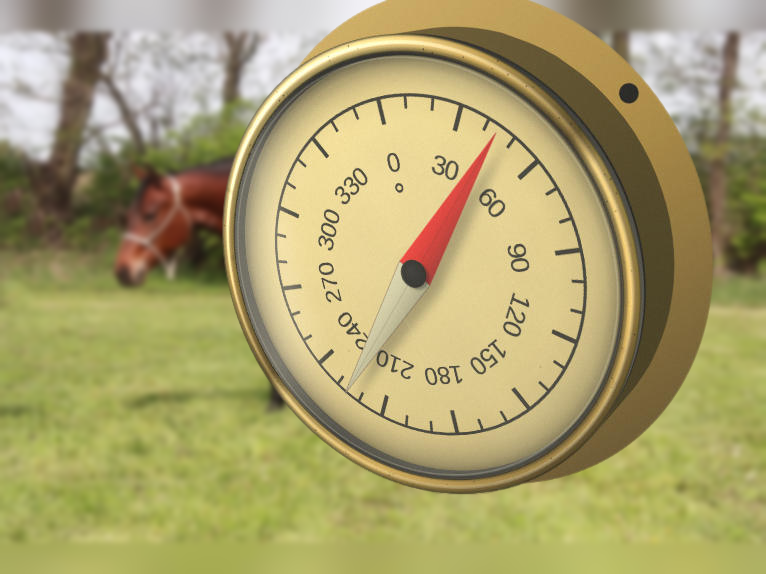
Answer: 45 °
